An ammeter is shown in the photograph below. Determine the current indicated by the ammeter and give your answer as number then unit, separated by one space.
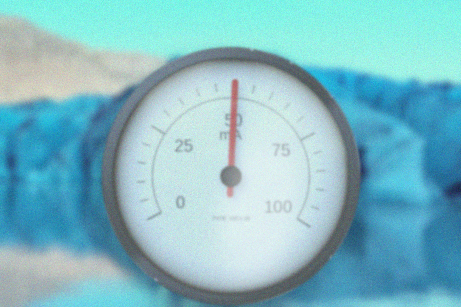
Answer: 50 mA
